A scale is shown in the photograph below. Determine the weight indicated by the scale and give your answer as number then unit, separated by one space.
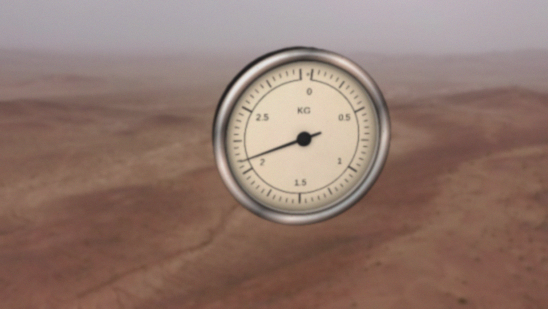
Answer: 2.1 kg
